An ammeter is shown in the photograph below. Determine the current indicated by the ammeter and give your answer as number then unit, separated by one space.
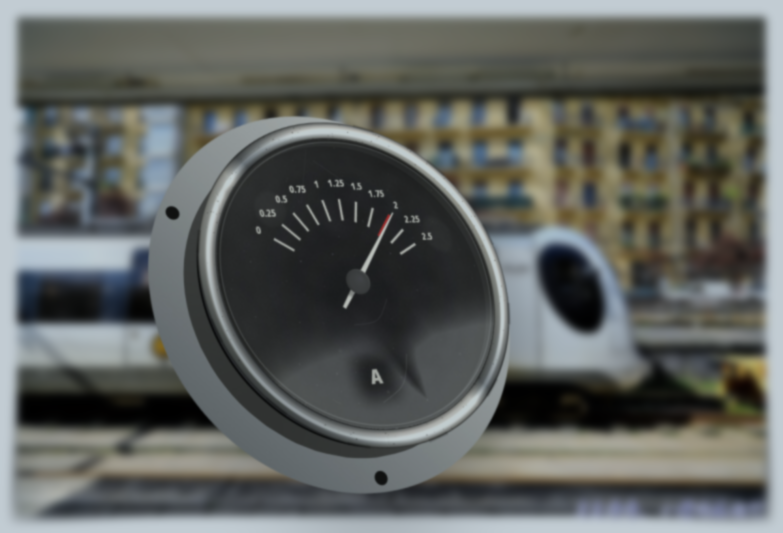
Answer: 2 A
